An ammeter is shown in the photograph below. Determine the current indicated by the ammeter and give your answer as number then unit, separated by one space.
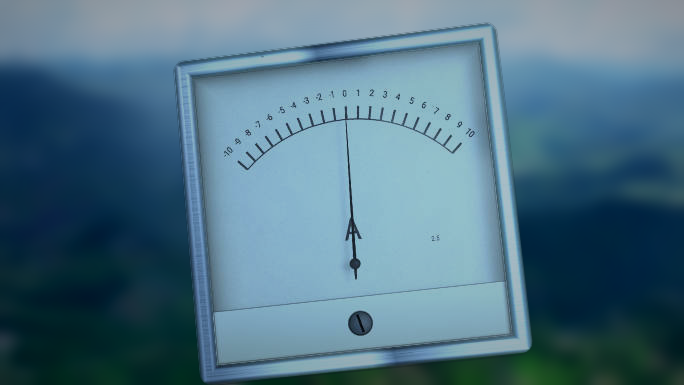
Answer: 0 A
